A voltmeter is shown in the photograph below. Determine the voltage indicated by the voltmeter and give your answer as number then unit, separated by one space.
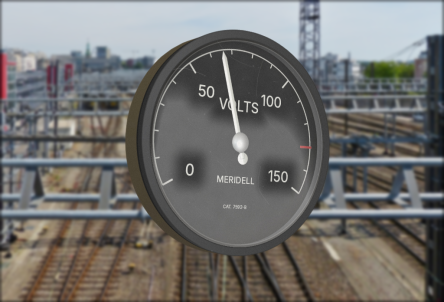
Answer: 65 V
